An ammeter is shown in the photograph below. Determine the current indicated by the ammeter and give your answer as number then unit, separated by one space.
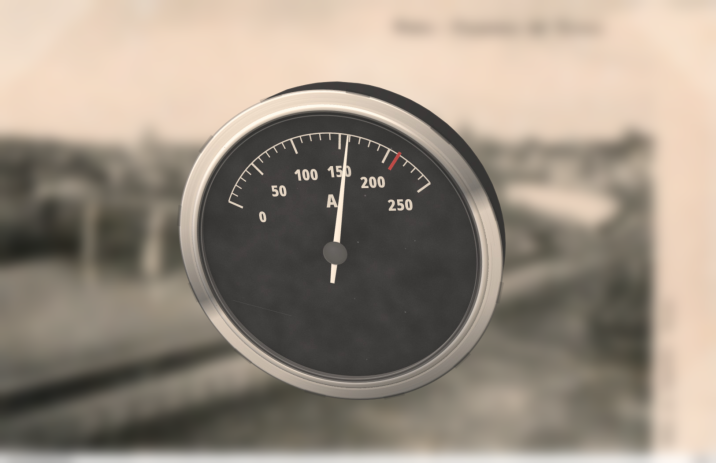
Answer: 160 A
